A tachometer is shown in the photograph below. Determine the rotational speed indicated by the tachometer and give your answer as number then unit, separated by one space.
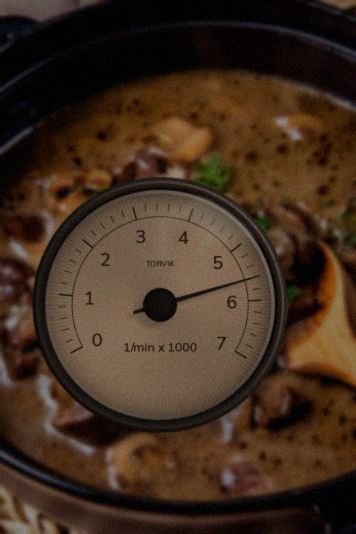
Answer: 5600 rpm
